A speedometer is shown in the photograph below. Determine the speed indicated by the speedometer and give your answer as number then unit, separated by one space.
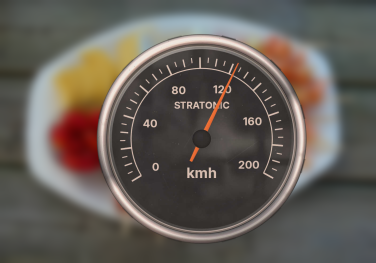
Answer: 122.5 km/h
